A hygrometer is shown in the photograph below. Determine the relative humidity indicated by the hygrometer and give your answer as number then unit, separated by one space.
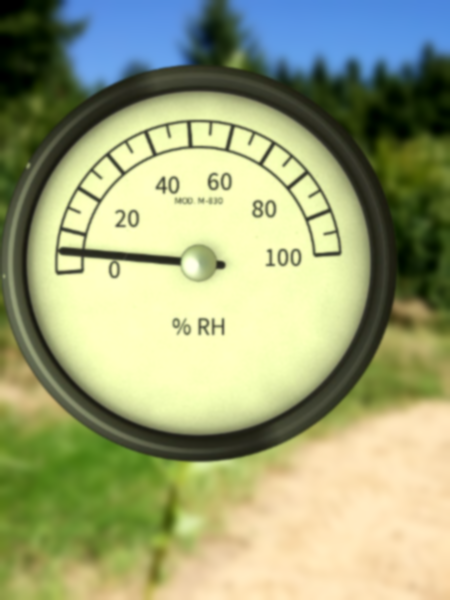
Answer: 5 %
